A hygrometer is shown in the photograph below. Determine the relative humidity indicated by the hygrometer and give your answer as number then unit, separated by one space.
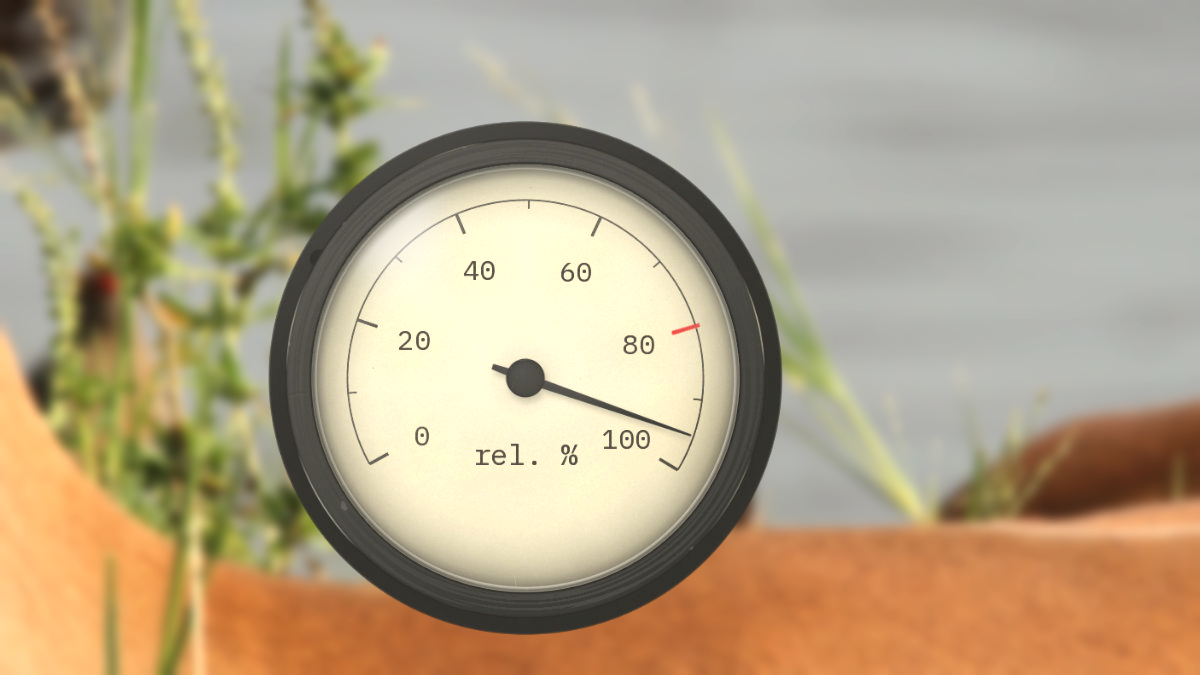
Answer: 95 %
